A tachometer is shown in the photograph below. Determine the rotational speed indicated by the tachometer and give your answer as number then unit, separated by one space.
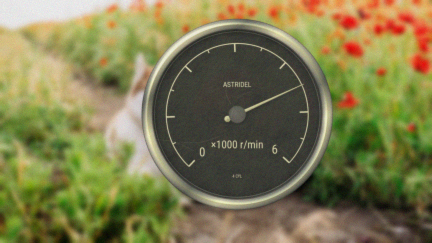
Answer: 4500 rpm
